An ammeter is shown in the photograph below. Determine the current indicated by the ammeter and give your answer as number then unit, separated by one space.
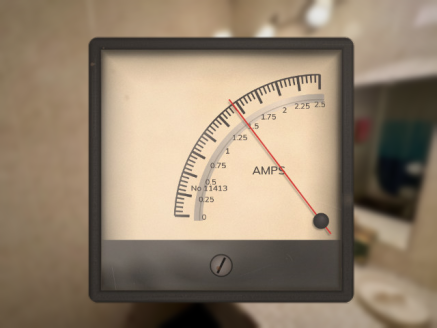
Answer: 1.45 A
